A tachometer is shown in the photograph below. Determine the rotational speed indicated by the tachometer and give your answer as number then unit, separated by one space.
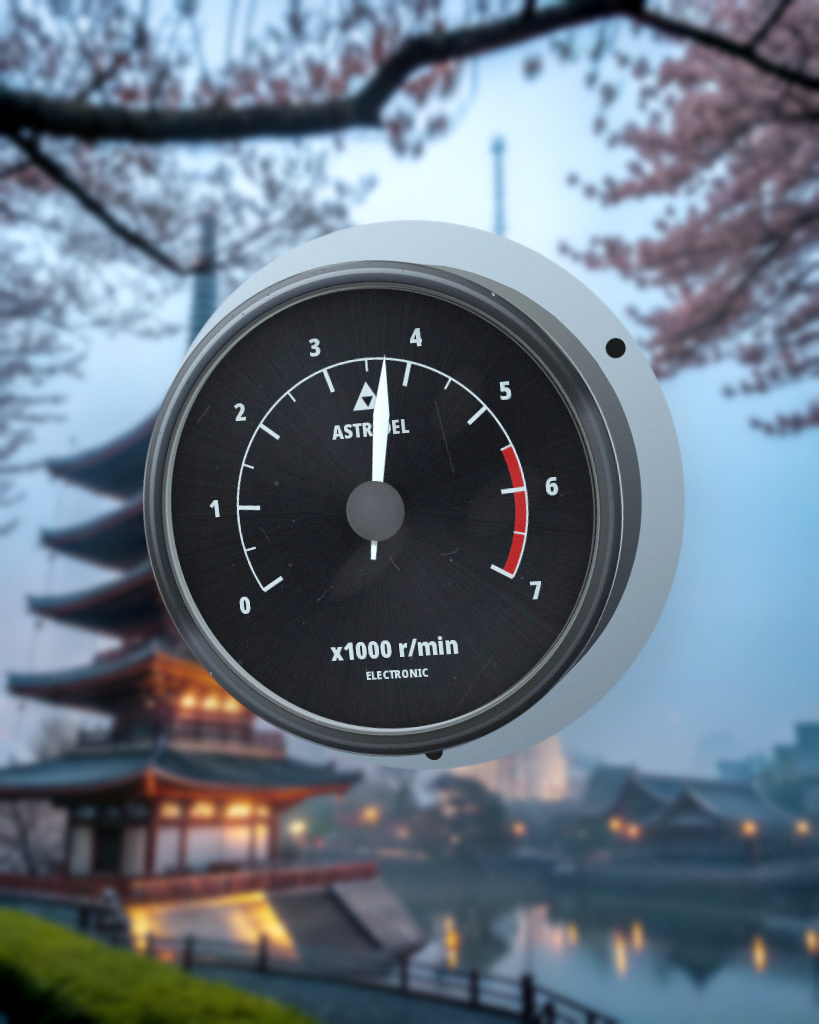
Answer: 3750 rpm
